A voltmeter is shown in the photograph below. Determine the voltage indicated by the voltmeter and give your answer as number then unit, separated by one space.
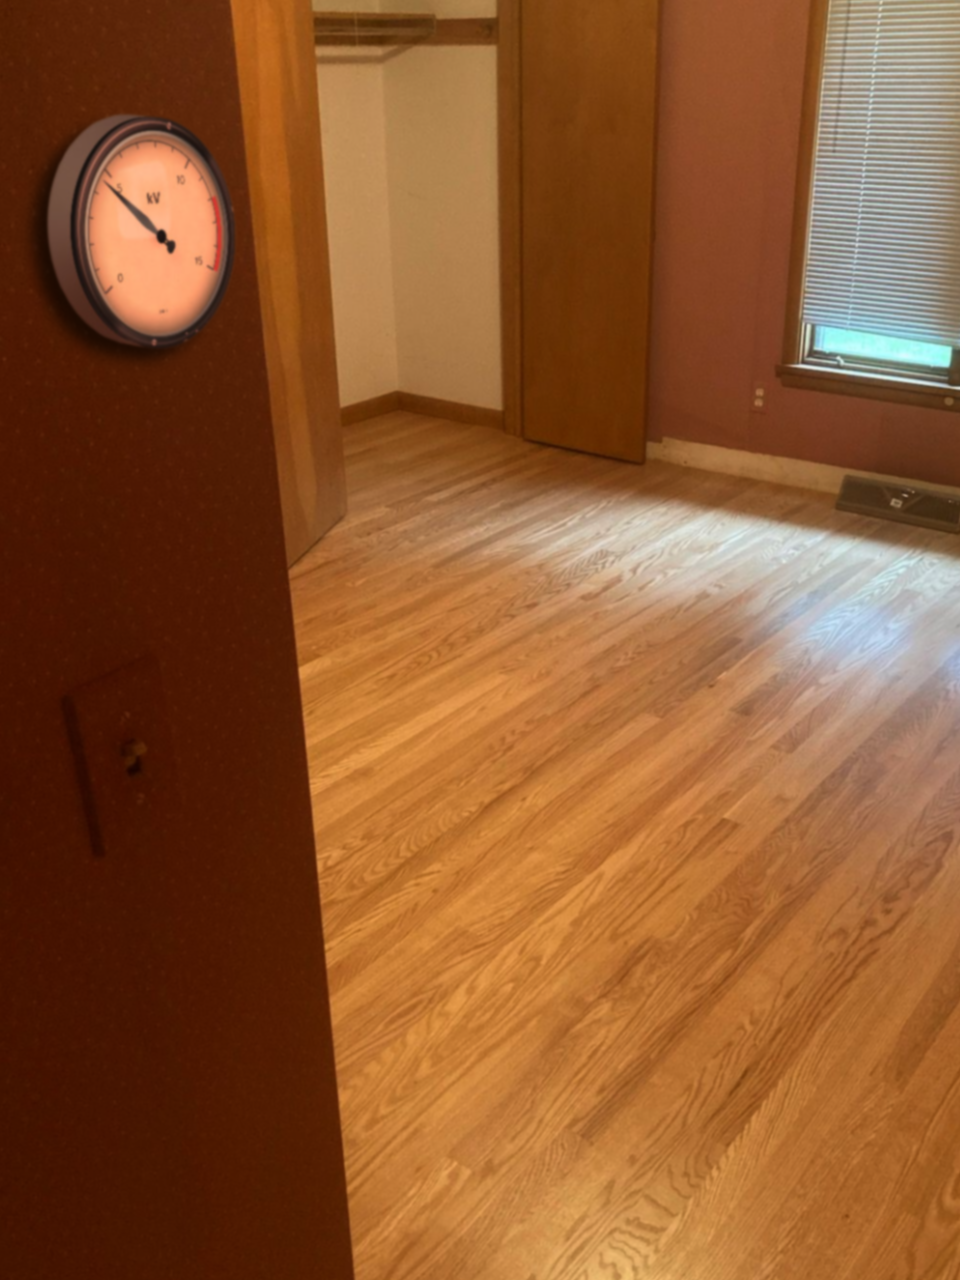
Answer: 4.5 kV
